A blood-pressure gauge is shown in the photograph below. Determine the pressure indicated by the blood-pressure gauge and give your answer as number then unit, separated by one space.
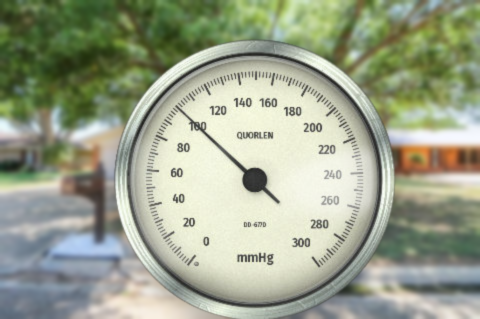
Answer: 100 mmHg
